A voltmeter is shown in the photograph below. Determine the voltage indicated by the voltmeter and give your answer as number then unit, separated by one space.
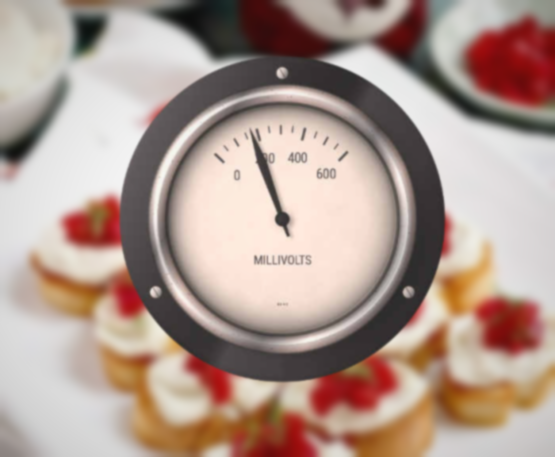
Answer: 175 mV
